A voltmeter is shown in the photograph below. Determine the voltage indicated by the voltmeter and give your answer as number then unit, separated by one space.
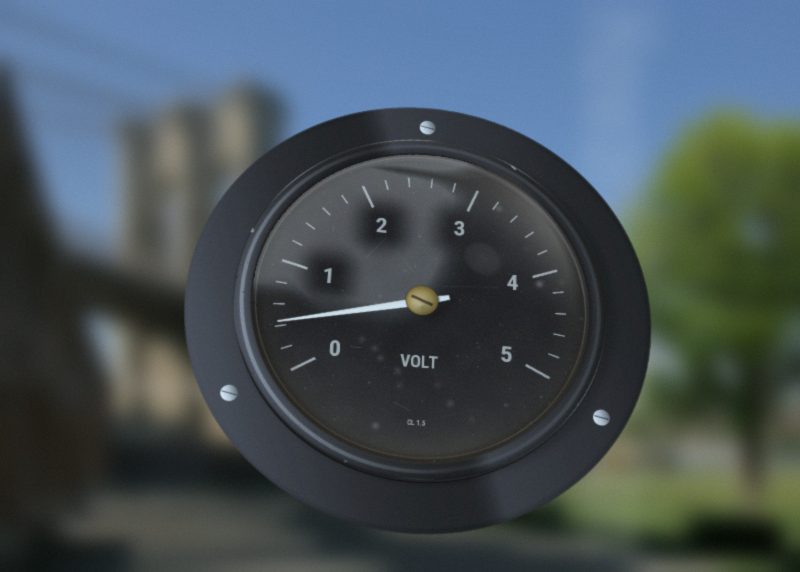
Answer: 0.4 V
